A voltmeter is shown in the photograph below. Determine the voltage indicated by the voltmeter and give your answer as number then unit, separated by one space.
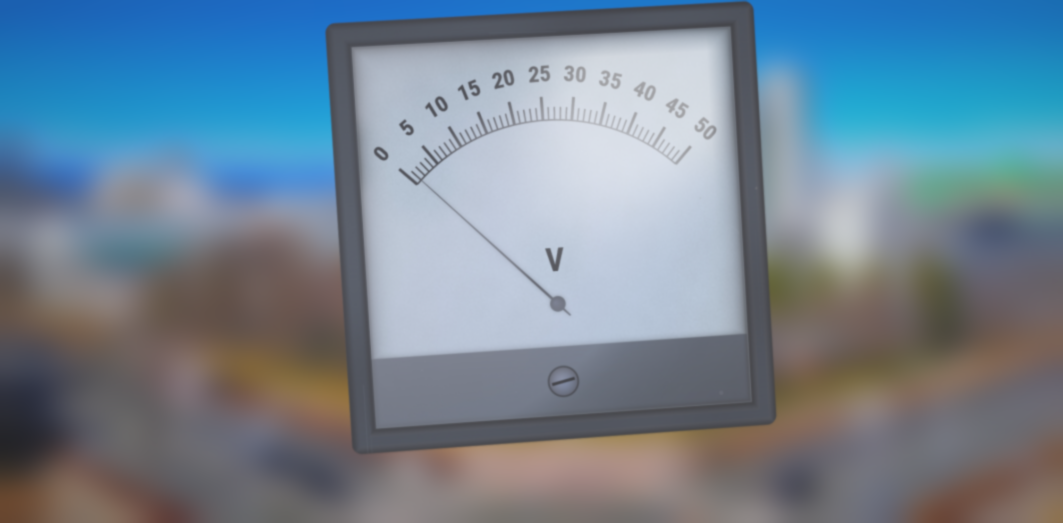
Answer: 1 V
